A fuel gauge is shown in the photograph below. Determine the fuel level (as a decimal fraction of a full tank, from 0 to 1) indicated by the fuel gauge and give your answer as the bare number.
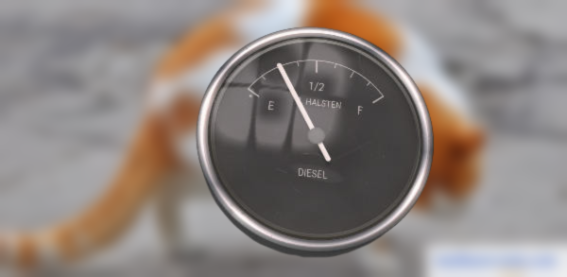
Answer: 0.25
